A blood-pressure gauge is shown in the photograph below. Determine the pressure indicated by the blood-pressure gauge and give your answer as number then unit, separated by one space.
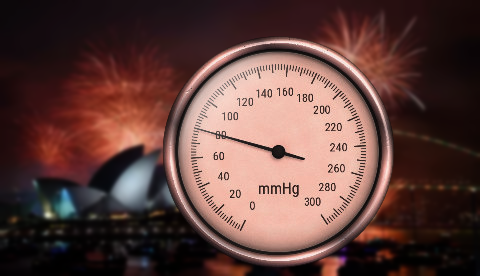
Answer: 80 mmHg
